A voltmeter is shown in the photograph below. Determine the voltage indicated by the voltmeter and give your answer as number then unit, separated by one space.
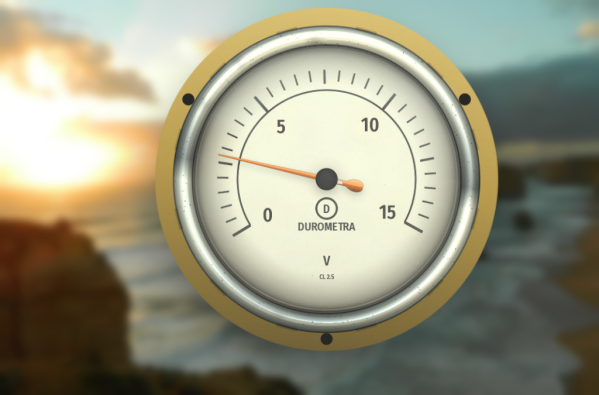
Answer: 2.75 V
